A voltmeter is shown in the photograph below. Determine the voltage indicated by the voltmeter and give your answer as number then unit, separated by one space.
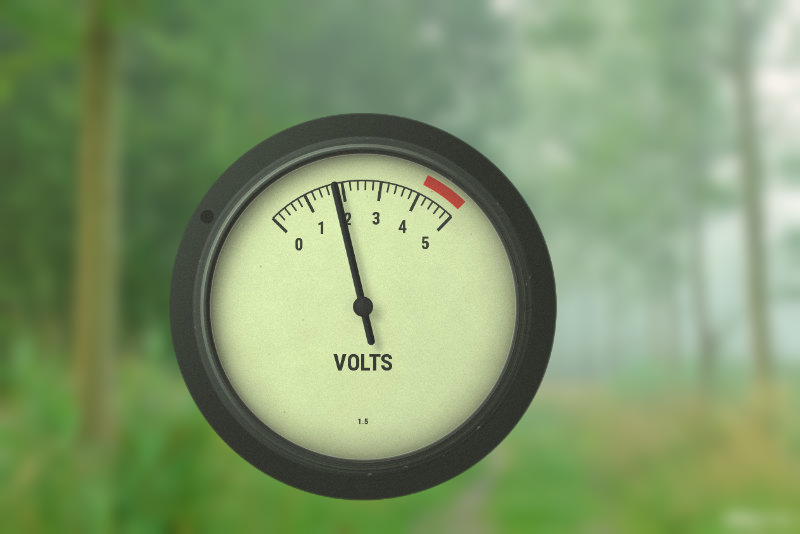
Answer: 1.8 V
